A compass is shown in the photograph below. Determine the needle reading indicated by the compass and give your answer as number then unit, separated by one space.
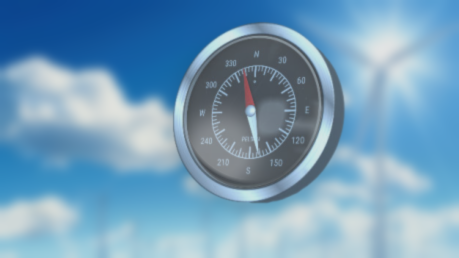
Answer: 345 °
